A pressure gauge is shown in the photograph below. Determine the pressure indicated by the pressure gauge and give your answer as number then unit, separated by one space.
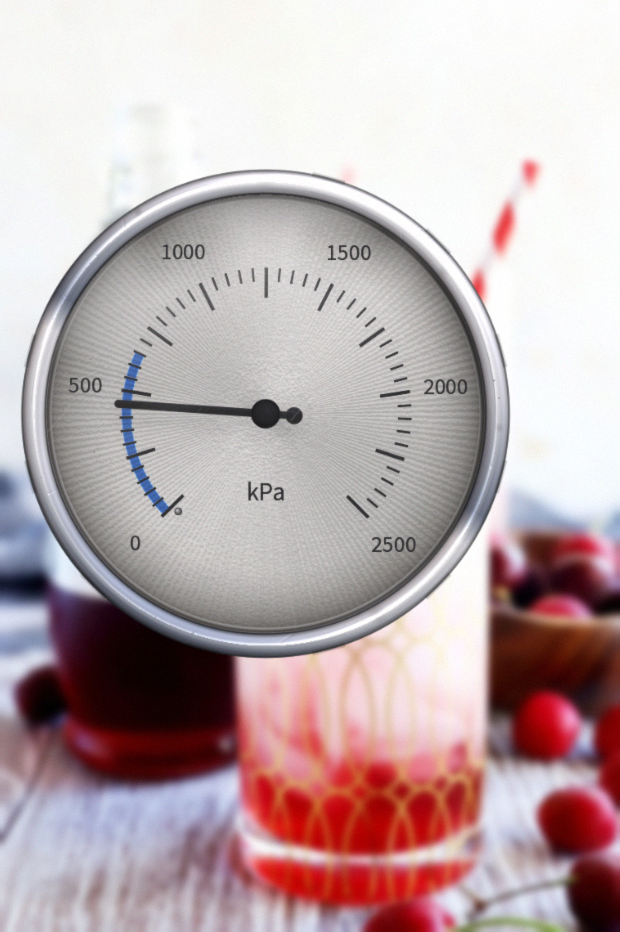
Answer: 450 kPa
